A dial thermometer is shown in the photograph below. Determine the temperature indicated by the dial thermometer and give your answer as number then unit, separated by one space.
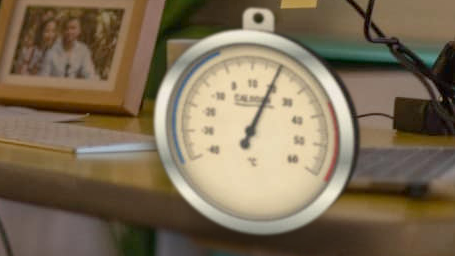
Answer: 20 °C
